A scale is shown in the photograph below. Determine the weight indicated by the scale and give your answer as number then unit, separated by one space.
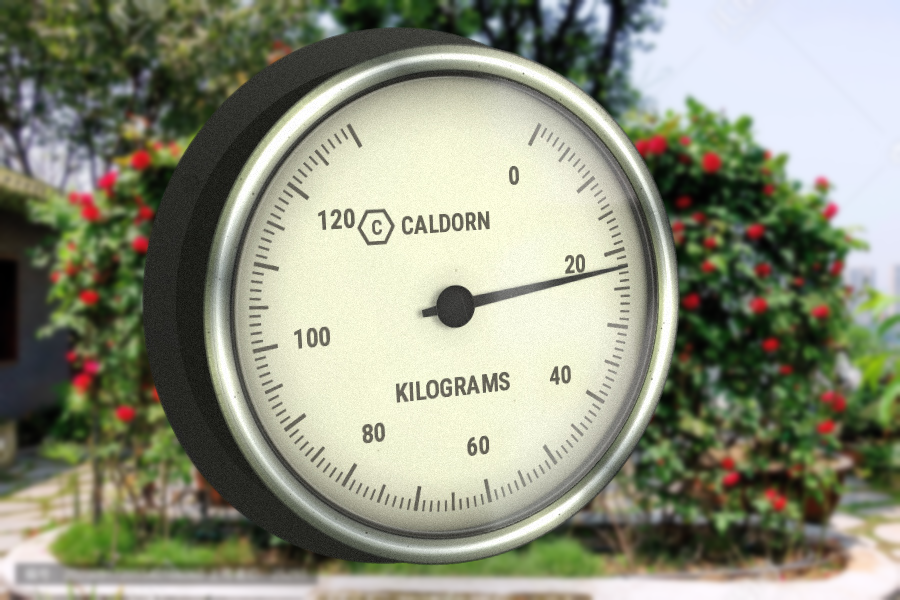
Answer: 22 kg
